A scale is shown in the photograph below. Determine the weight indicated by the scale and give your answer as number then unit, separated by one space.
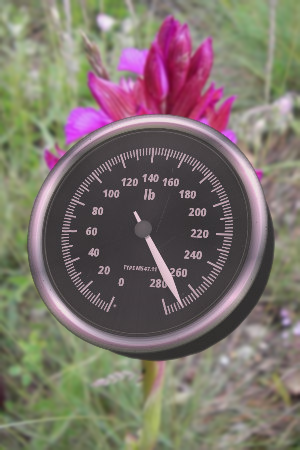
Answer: 270 lb
